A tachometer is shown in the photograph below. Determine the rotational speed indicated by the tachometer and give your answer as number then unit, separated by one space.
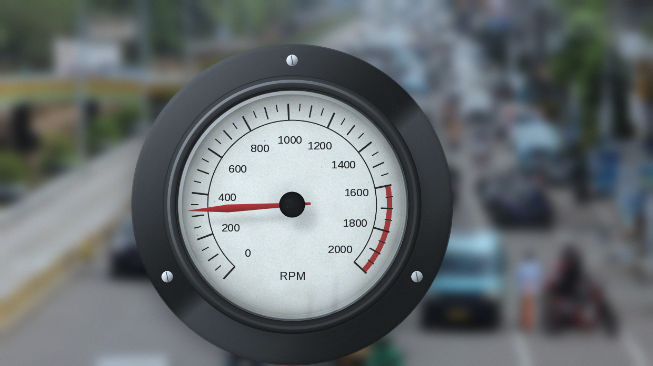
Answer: 325 rpm
